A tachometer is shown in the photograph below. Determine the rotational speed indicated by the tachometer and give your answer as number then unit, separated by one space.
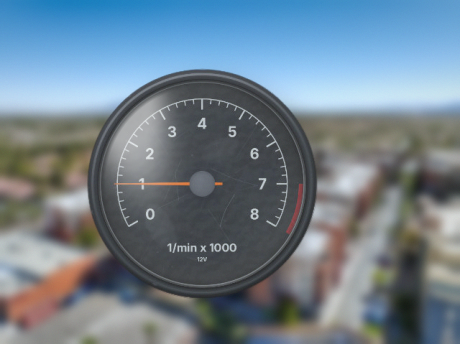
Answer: 1000 rpm
